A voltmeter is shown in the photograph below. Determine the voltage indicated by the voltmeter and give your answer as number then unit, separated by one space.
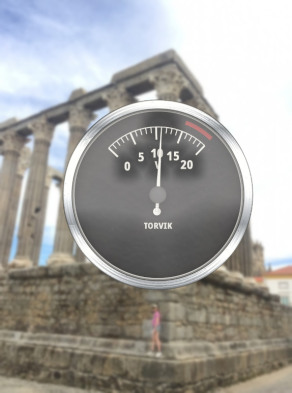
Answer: 11 V
